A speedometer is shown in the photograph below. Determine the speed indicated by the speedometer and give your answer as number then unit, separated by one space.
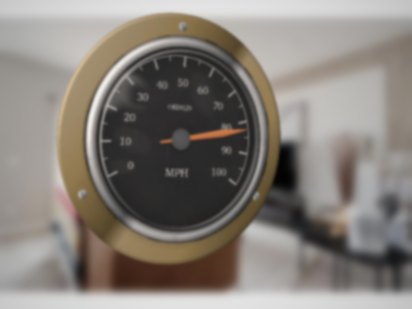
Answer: 82.5 mph
